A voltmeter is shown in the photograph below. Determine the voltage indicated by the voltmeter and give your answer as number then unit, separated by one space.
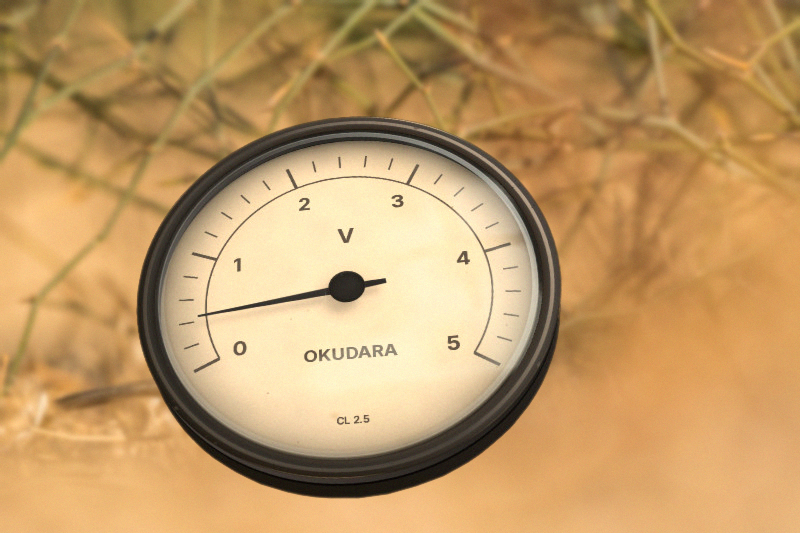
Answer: 0.4 V
